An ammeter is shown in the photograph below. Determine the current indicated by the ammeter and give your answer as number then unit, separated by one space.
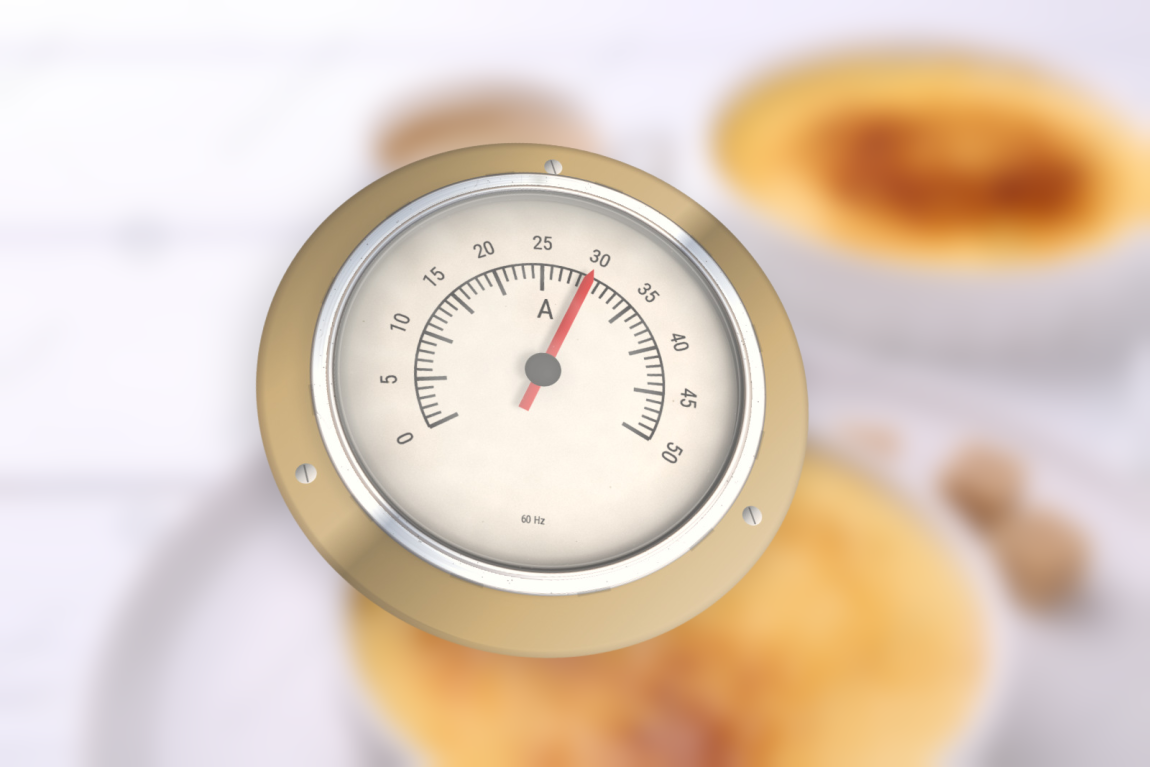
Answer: 30 A
